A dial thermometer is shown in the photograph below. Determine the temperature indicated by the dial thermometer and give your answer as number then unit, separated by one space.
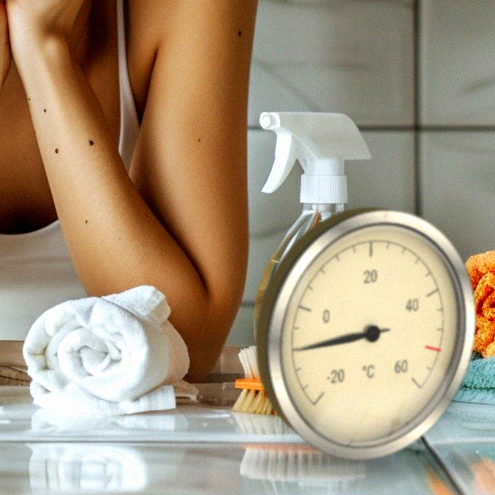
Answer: -8 °C
